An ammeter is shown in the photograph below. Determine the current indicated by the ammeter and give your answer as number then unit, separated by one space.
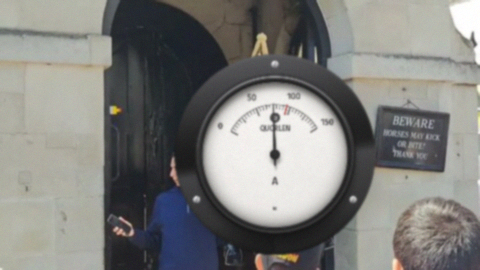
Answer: 75 A
